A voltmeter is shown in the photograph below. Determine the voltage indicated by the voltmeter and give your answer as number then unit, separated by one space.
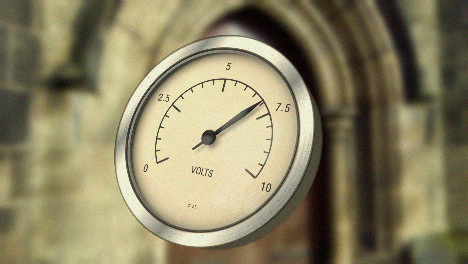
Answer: 7 V
